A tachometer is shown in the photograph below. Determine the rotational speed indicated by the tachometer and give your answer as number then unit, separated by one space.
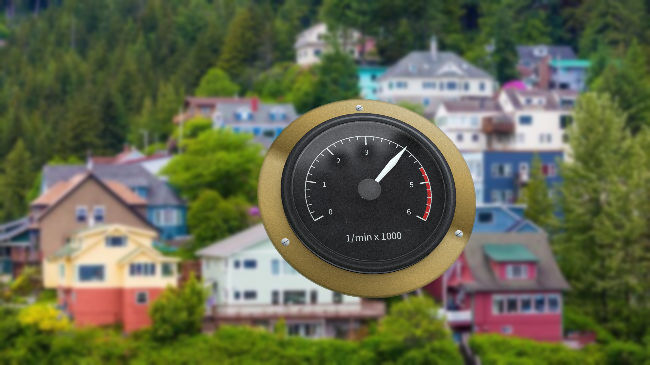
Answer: 4000 rpm
